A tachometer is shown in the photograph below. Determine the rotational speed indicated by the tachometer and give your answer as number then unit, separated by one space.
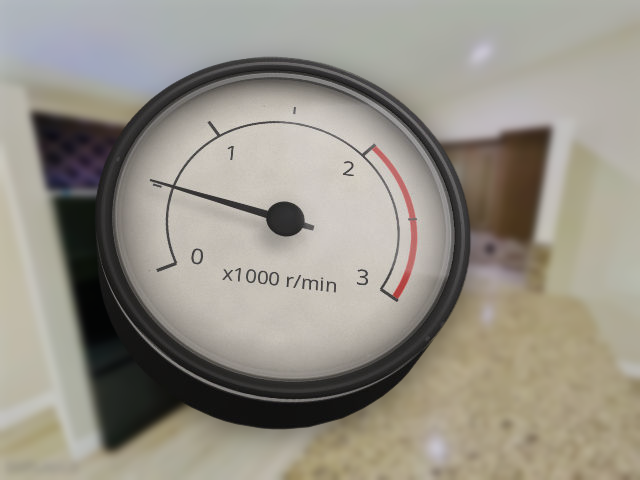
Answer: 500 rpm
